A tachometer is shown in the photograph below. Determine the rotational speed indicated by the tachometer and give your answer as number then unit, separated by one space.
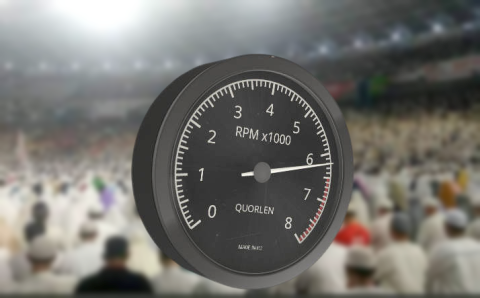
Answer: 6200 rpm
